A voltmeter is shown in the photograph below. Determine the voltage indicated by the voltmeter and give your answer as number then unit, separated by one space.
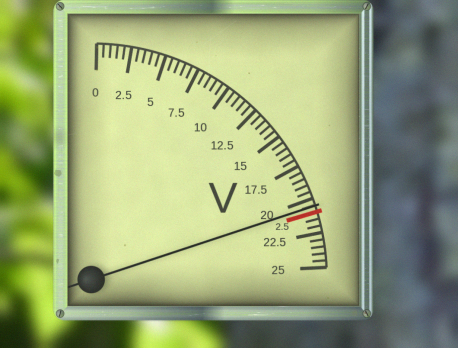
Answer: 20.5 V
